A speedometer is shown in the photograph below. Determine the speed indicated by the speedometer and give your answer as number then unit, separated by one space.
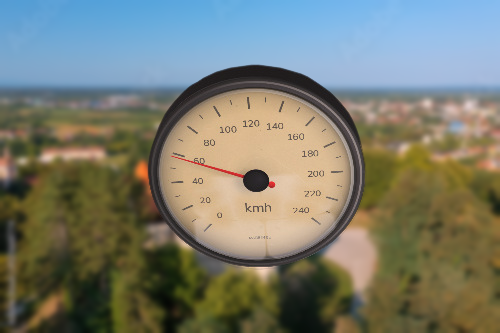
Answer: 60 km/h
